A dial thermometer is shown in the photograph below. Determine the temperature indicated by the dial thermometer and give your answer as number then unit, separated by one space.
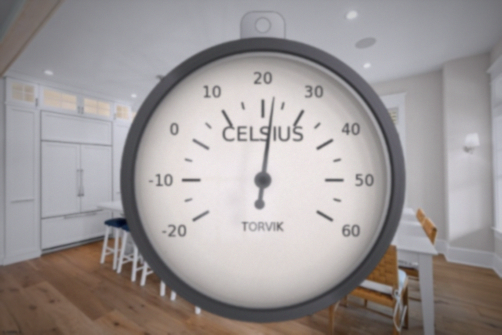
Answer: 22.5 °C
